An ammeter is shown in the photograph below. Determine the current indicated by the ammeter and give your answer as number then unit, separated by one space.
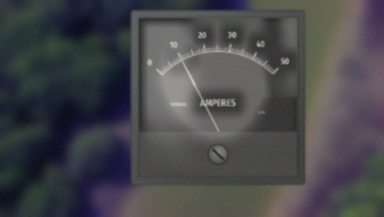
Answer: 10 A
